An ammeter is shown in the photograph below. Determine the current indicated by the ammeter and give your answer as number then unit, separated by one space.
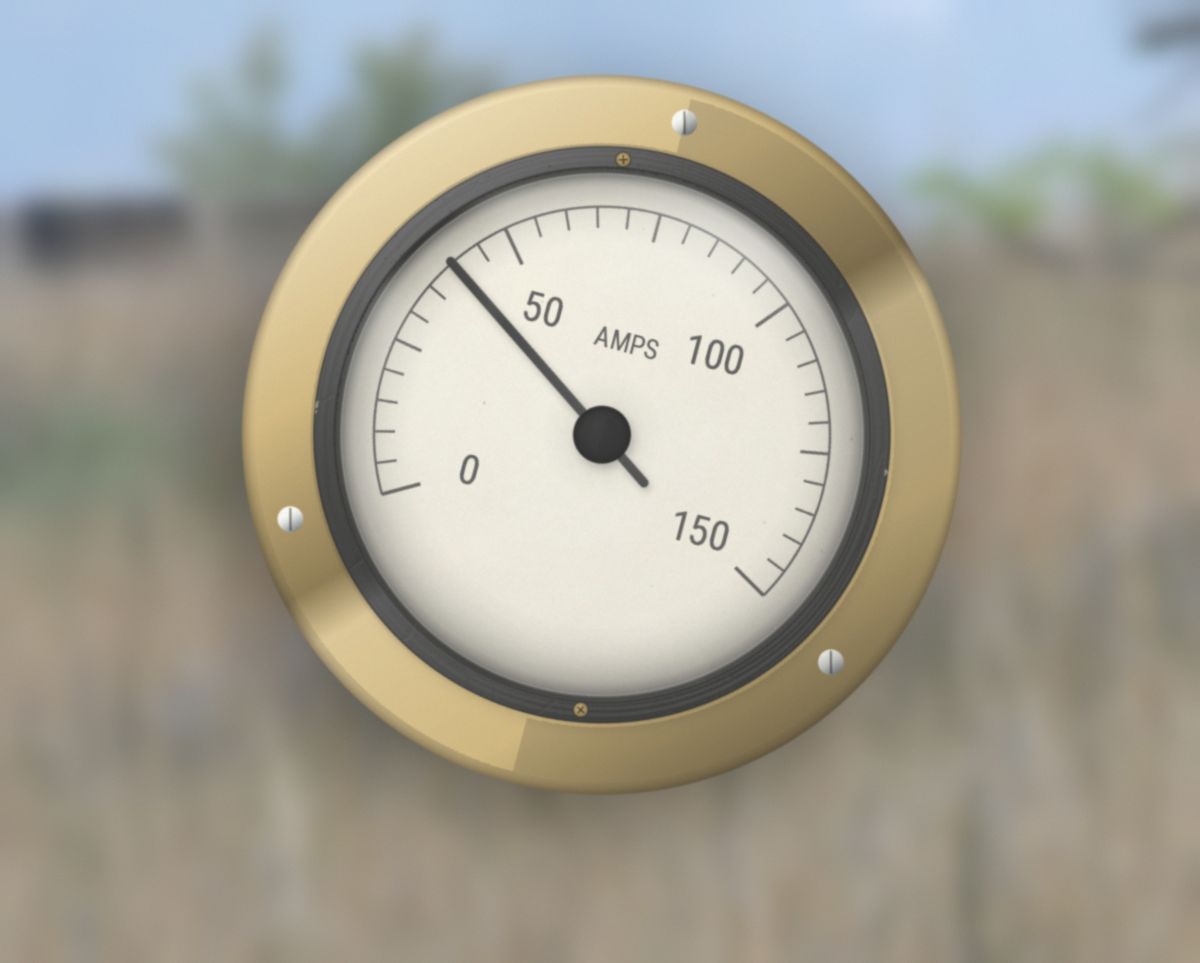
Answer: 40 A
